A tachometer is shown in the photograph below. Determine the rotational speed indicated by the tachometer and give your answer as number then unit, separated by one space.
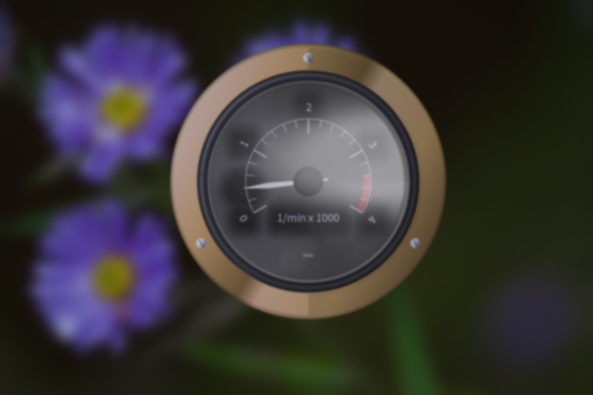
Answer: 400 rpm
